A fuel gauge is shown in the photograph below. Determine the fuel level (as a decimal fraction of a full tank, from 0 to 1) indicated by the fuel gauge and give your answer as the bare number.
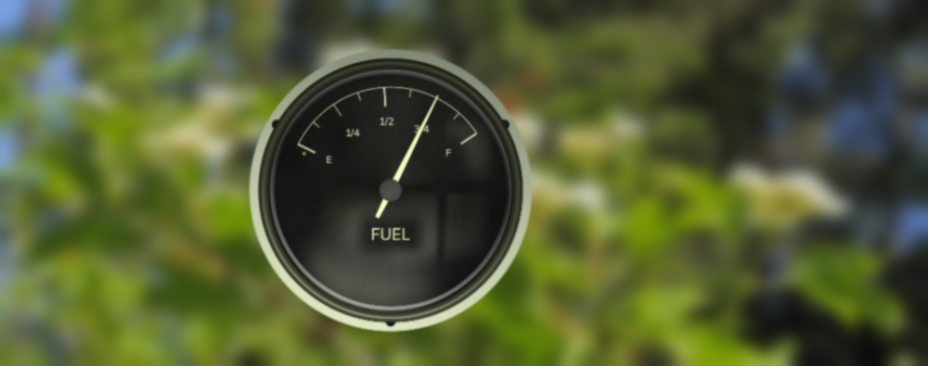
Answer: 0.75
